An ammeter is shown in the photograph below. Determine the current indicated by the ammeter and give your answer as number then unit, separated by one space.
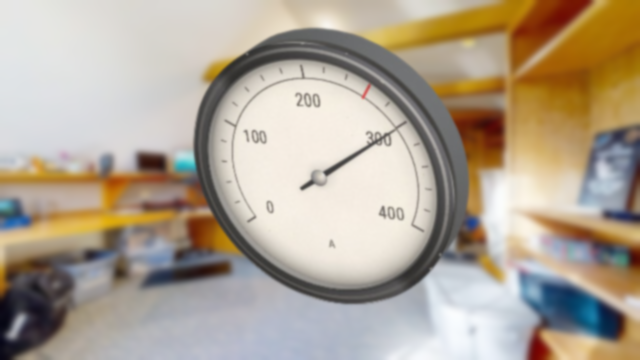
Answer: 300 A
